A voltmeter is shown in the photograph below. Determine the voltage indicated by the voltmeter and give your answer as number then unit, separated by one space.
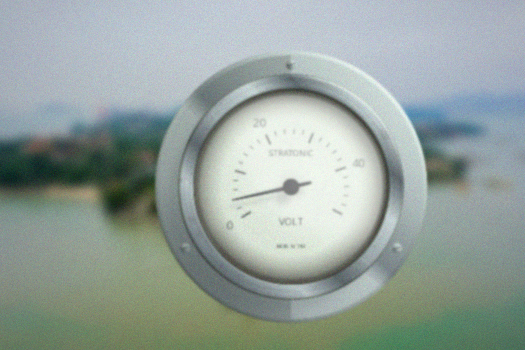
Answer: 4 V
